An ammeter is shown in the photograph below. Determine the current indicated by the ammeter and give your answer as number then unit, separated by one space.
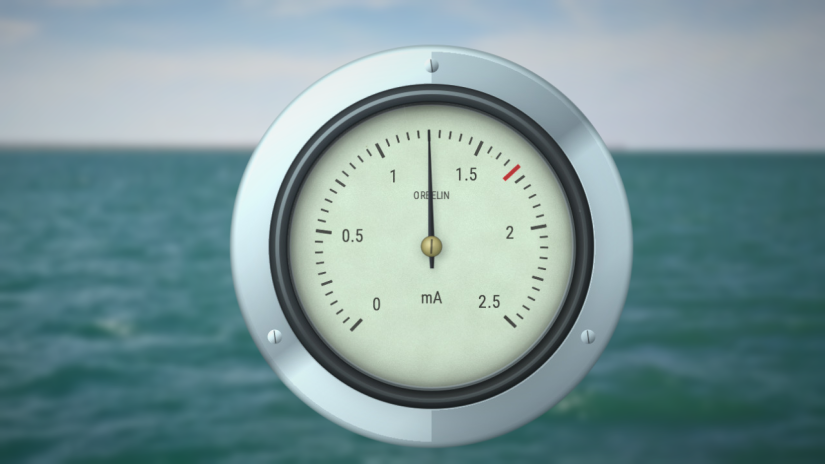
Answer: 1.25 mA
